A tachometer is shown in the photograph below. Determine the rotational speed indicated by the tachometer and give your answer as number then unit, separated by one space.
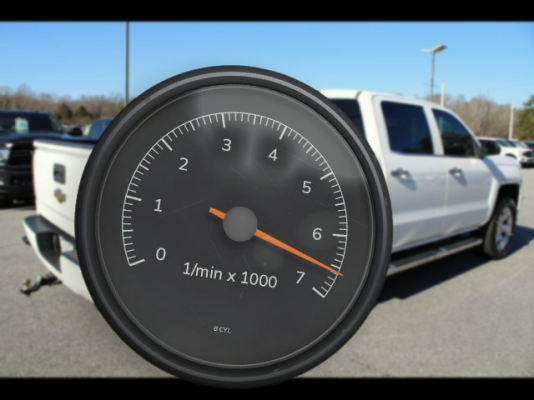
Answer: 6600 rpm
